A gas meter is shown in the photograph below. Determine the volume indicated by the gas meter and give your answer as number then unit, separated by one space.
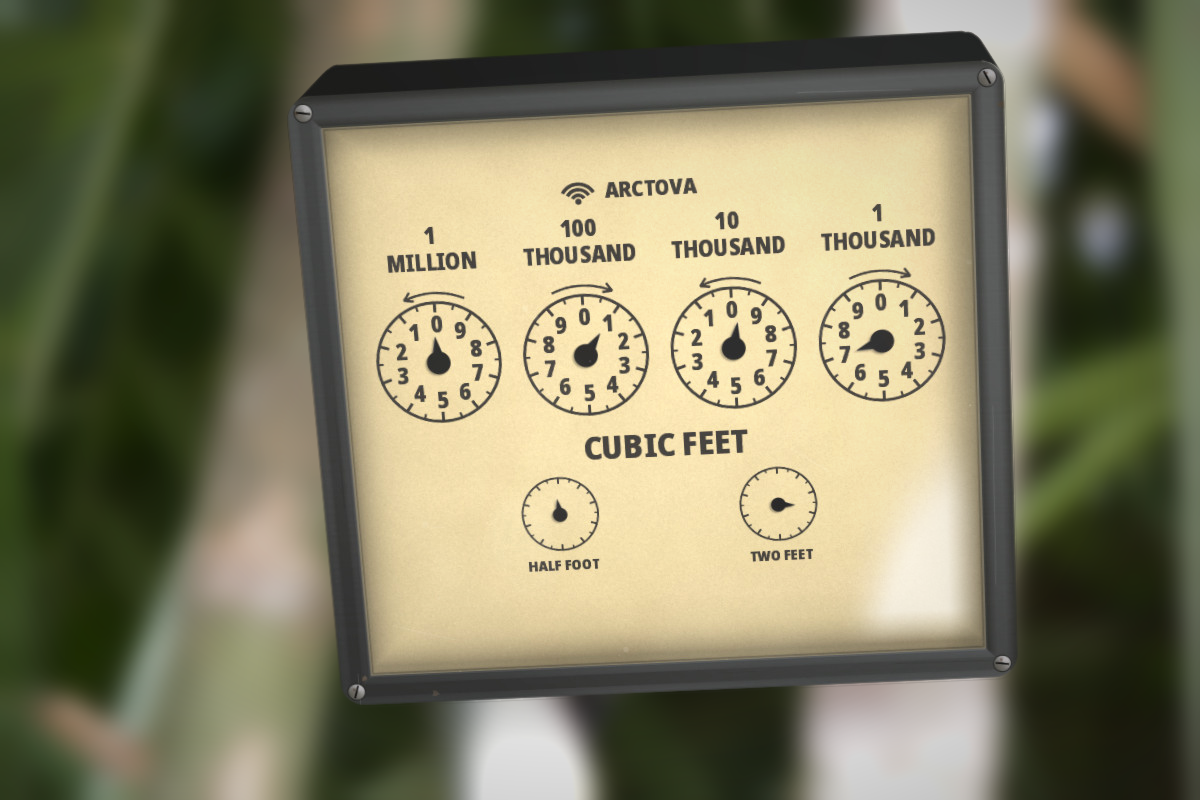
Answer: 9700 ft³
